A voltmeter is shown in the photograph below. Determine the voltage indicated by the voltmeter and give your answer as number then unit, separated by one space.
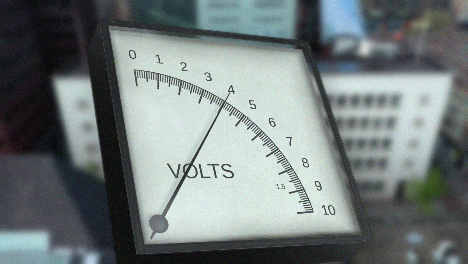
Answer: 4 V
